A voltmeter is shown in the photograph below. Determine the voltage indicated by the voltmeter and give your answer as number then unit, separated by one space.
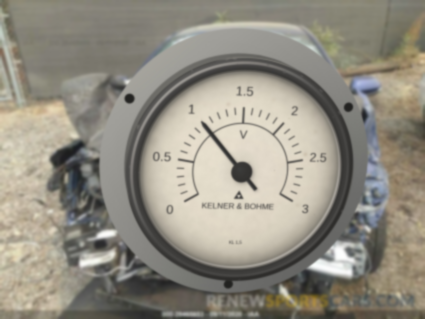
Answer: 1 V
